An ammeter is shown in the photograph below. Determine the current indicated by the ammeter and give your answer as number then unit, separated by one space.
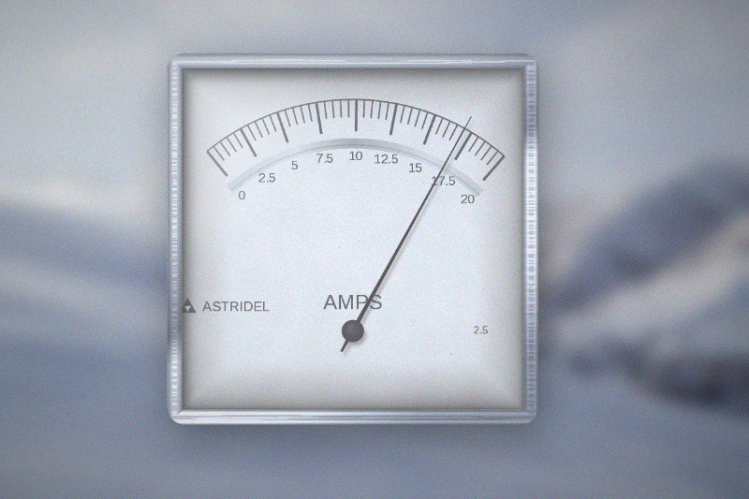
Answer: 17 A
